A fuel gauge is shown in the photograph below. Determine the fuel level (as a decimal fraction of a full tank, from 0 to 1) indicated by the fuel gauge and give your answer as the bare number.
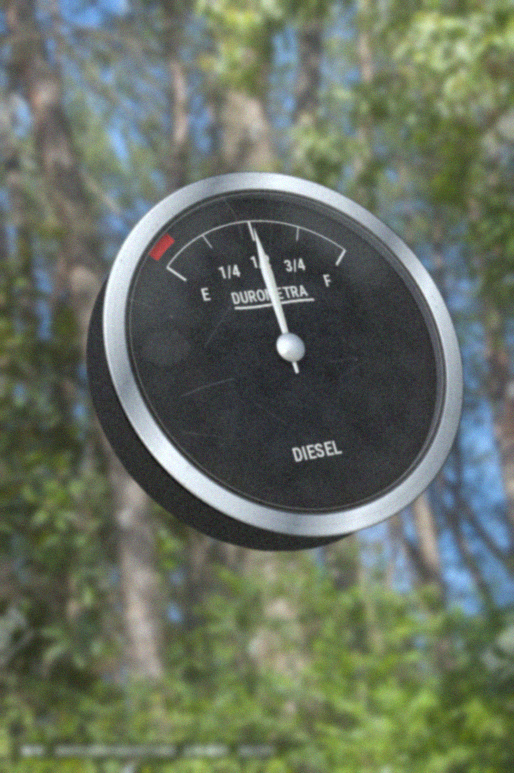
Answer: 0.5
